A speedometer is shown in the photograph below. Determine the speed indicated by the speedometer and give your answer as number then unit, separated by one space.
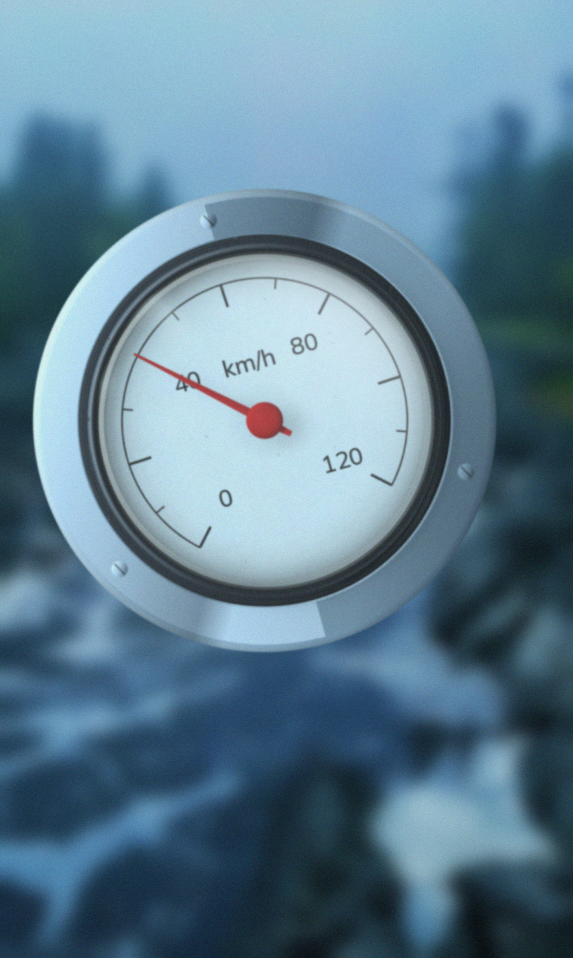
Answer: 40 km/h
